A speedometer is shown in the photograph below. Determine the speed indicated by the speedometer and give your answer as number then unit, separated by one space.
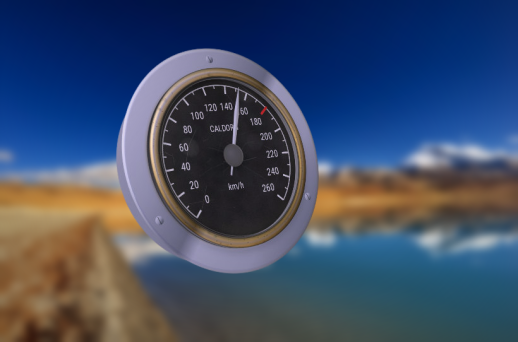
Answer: 150 km/h
